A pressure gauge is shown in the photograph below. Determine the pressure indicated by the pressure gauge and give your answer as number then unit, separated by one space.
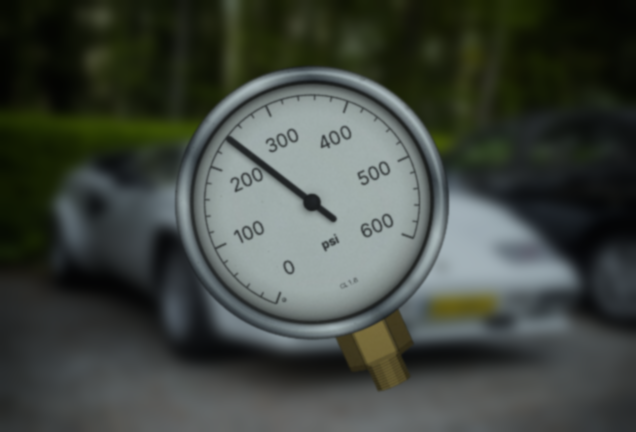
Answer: 240 psi
